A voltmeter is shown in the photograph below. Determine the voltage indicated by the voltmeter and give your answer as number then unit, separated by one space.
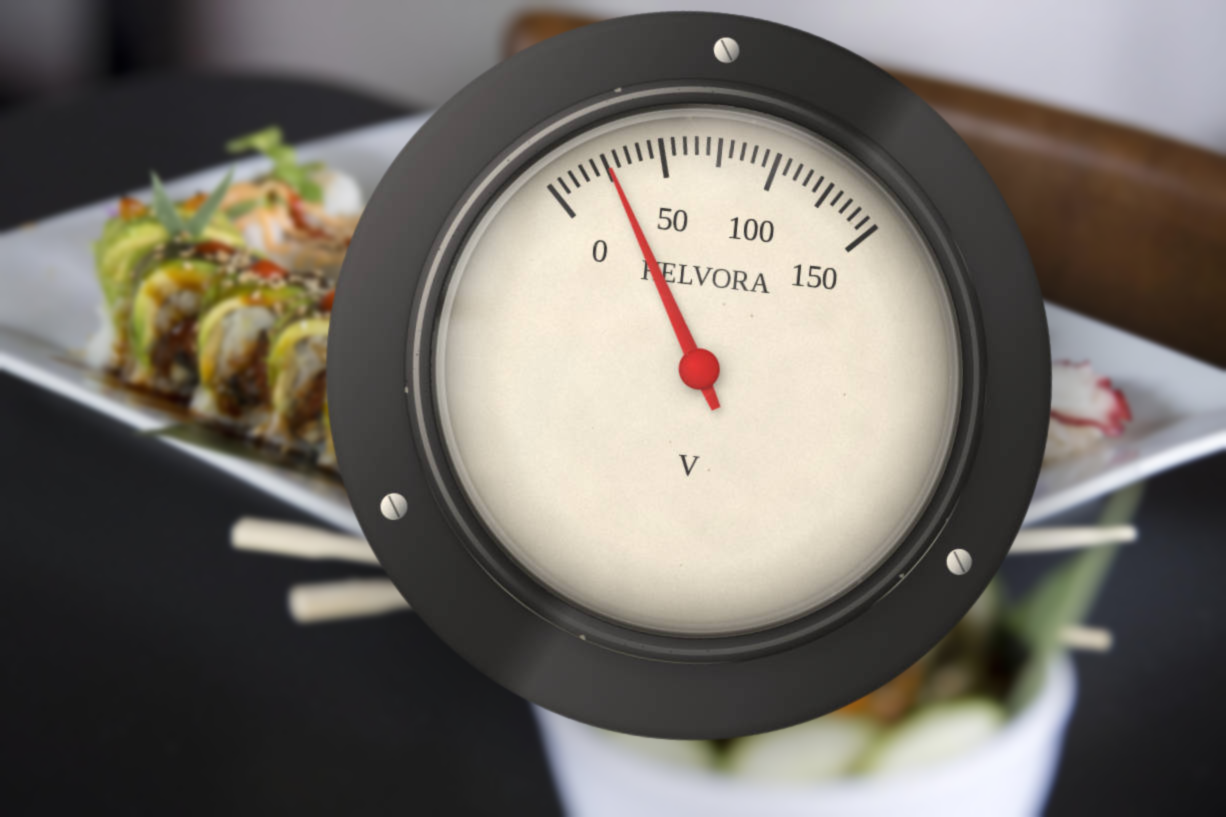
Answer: 25 V
